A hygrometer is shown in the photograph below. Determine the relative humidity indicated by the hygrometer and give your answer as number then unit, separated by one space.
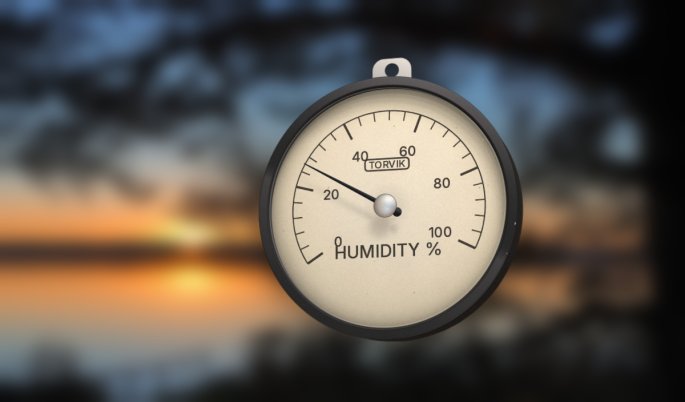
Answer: 26 %
